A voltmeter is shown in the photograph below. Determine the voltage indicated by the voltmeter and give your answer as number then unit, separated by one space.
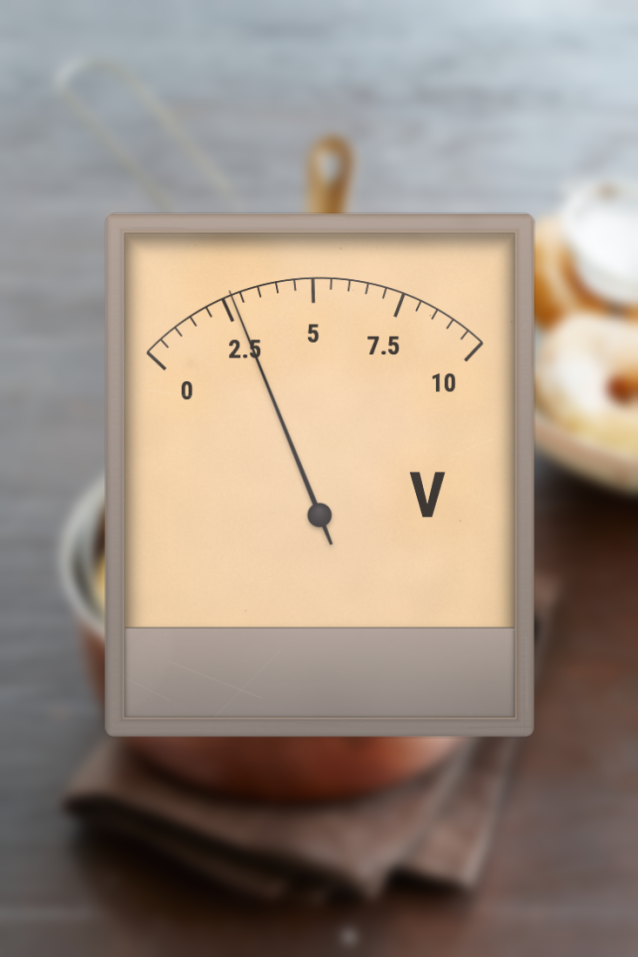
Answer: 2.75 V
